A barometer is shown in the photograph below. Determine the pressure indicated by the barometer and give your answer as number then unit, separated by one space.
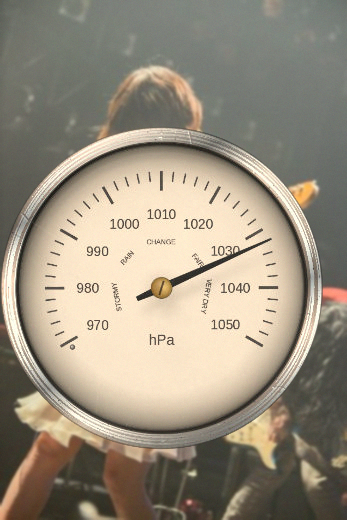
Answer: 1032 hPa
